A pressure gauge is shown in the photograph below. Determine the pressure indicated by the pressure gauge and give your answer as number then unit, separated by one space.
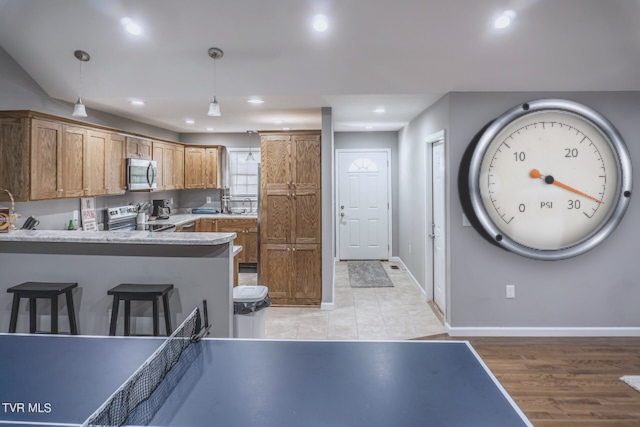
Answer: 28 psi
